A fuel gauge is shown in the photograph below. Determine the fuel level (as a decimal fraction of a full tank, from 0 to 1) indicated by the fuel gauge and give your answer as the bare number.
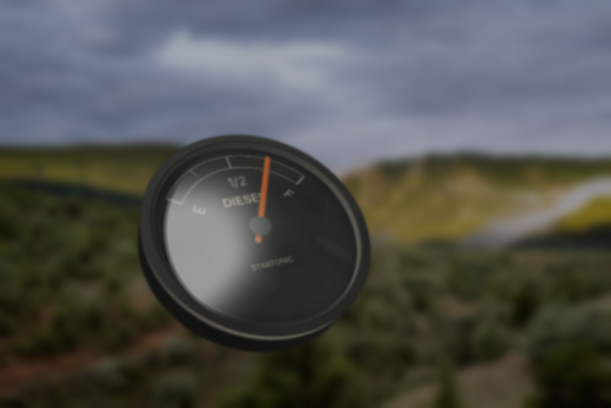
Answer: 0.75
